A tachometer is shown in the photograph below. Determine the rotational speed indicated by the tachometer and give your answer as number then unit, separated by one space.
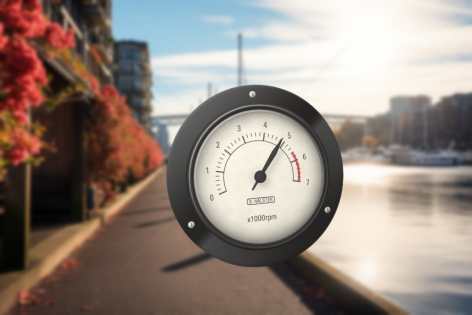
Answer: 4800 rpm
